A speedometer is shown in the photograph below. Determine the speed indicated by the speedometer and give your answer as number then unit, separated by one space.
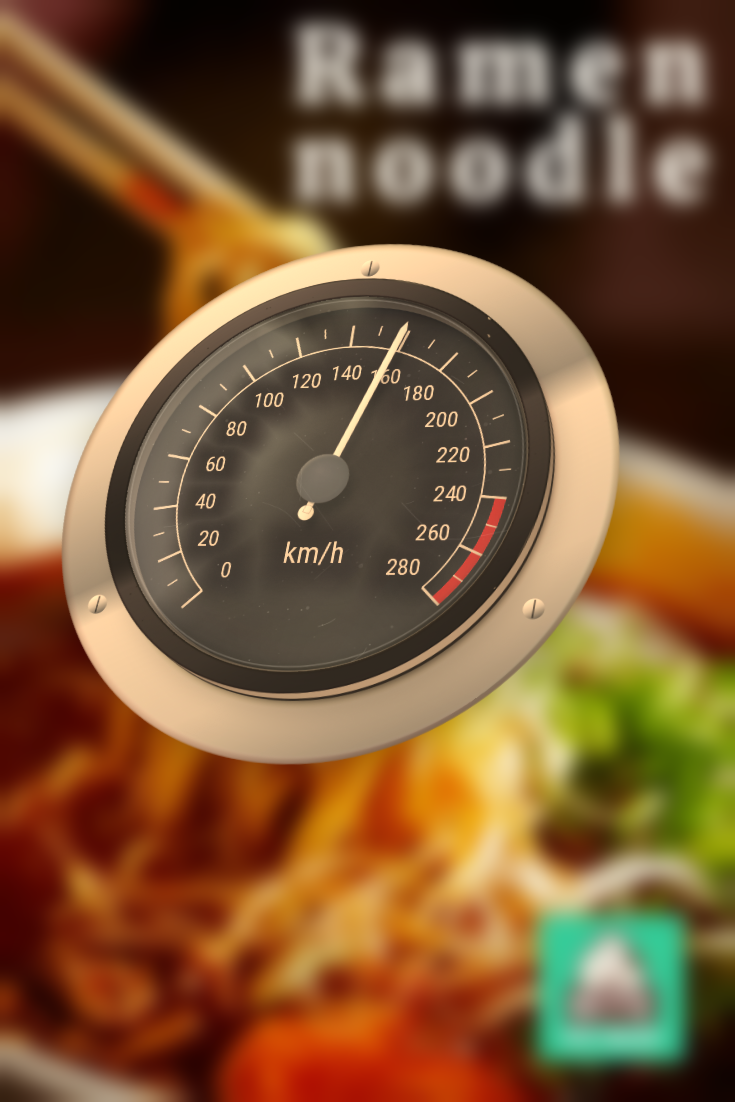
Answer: 160 km/h
